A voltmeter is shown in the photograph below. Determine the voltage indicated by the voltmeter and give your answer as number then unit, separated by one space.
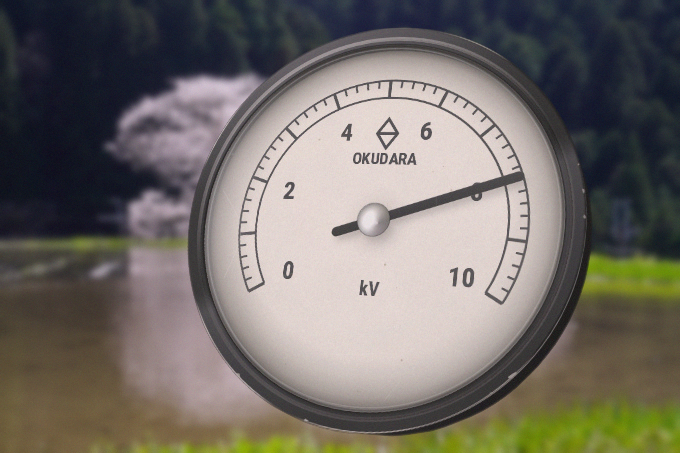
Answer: 8 kV
